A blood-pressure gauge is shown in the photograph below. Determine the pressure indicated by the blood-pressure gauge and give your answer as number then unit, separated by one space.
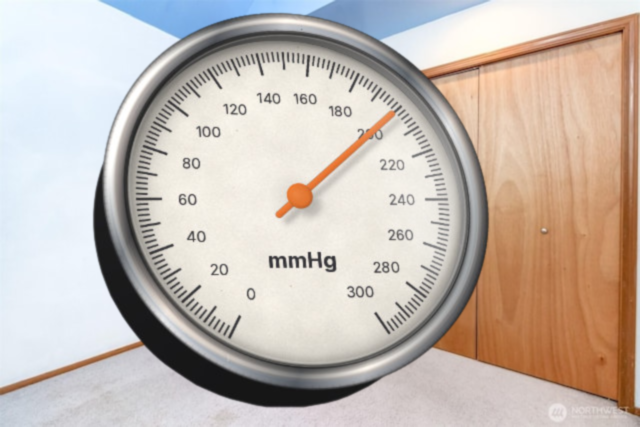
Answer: 200 mmHg
